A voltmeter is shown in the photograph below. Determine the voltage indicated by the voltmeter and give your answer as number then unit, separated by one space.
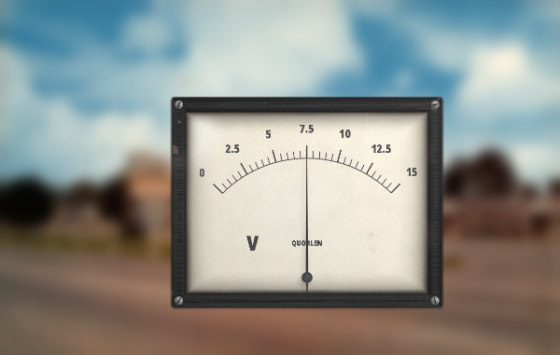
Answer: 7.5 V
